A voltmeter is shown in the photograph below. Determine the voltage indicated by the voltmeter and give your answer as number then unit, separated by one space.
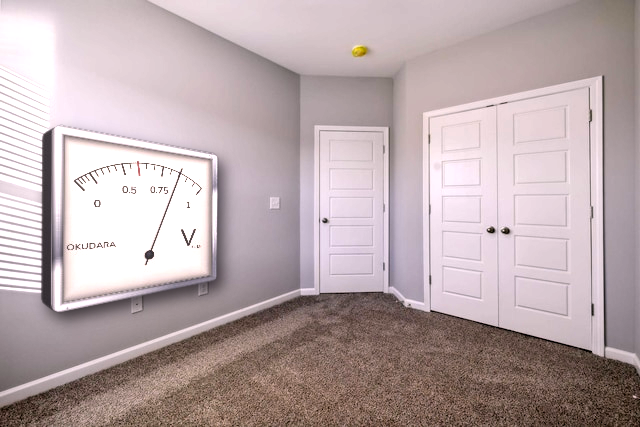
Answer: 0.85 V
